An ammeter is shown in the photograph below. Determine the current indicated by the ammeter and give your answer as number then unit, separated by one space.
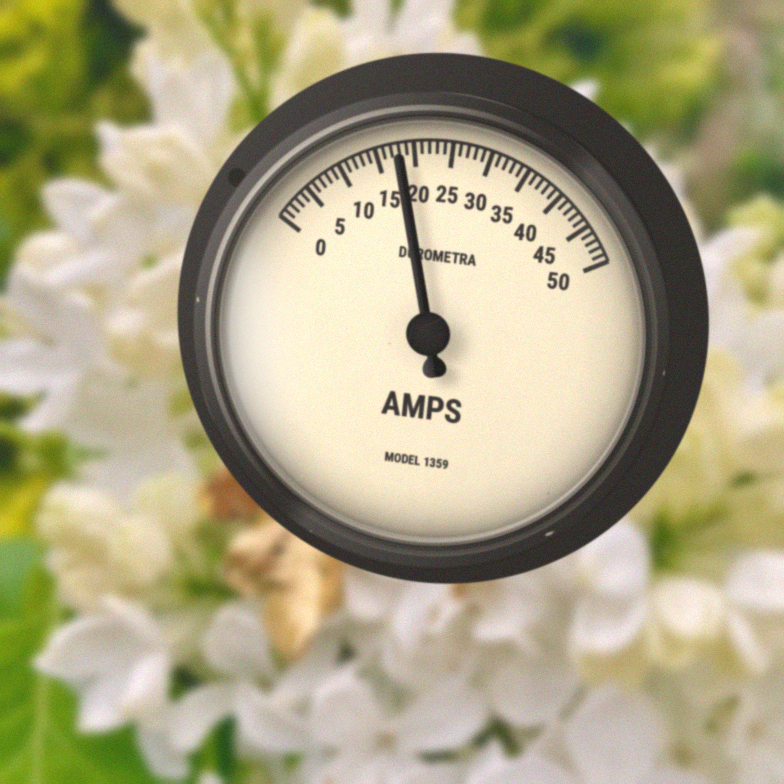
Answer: 18 A
